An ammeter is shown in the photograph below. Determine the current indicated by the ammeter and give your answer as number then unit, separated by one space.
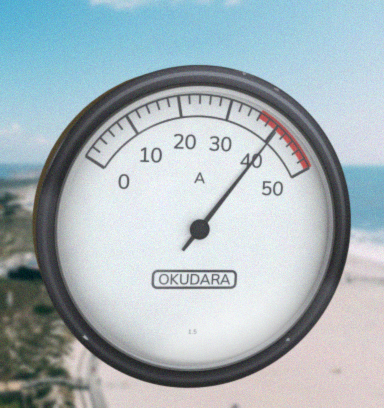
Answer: 40 A
